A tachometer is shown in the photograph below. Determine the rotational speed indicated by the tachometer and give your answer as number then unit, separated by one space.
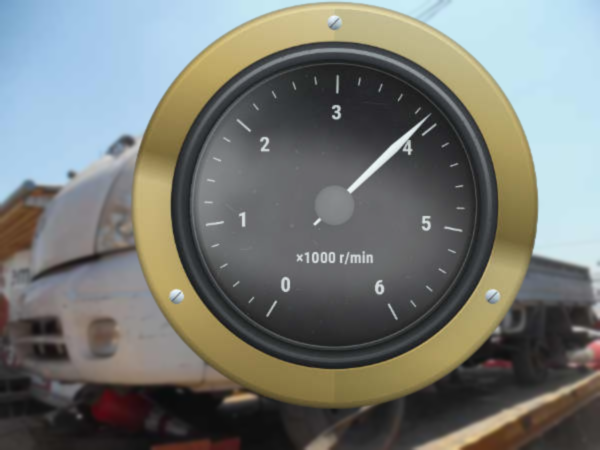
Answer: 3900 rpm
